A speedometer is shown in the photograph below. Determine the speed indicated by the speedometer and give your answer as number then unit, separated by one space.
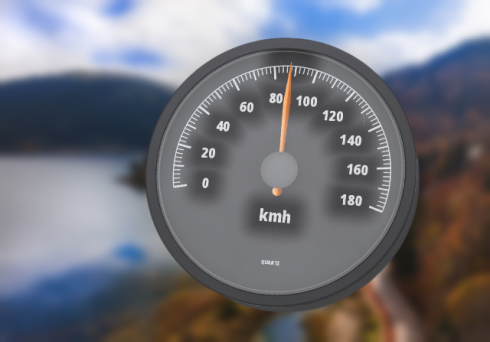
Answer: 88 km/h
